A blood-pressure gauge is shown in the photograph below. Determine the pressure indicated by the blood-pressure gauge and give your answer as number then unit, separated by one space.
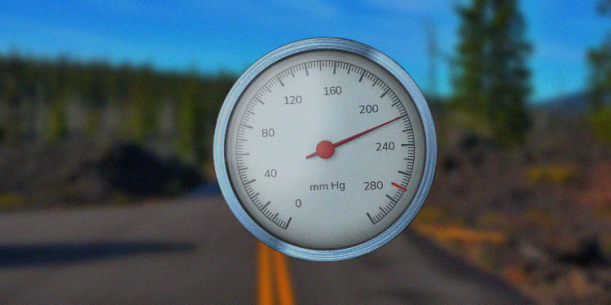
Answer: 220 mmHg
